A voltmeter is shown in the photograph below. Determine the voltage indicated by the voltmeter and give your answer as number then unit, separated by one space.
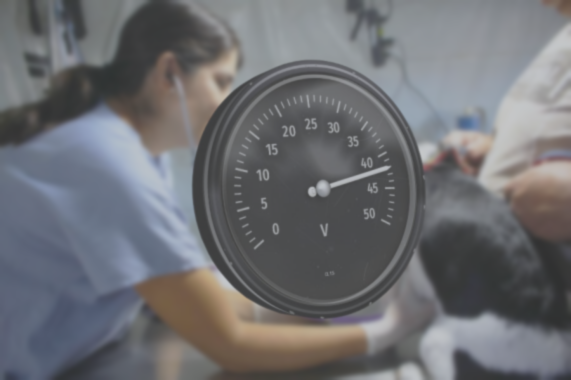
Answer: 42 V
